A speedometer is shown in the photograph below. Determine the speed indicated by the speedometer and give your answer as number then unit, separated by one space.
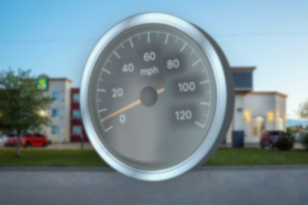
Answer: 5 mph
